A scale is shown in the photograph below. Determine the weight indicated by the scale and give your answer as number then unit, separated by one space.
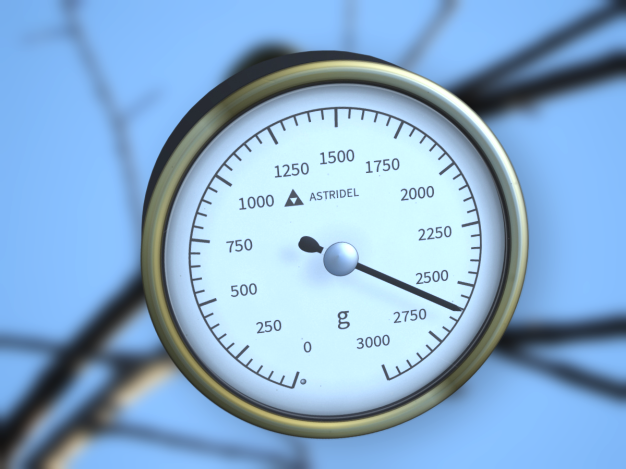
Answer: 2600 g
